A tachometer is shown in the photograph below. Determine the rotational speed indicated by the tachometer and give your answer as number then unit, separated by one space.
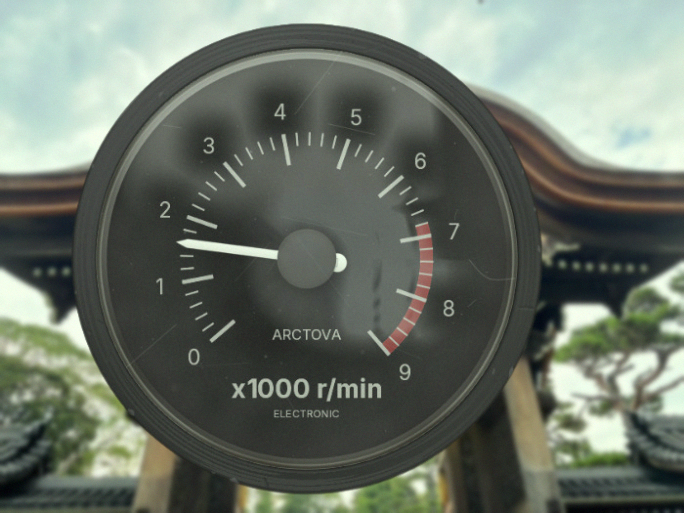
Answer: 1600 rpm
